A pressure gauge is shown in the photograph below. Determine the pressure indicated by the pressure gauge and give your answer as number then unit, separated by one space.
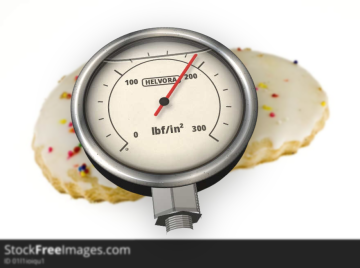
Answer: 190 psi
